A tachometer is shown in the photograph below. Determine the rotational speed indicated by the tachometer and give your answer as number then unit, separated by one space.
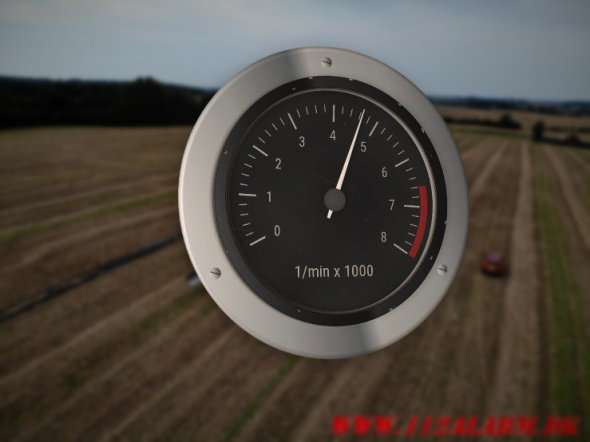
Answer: 4600 rpm
